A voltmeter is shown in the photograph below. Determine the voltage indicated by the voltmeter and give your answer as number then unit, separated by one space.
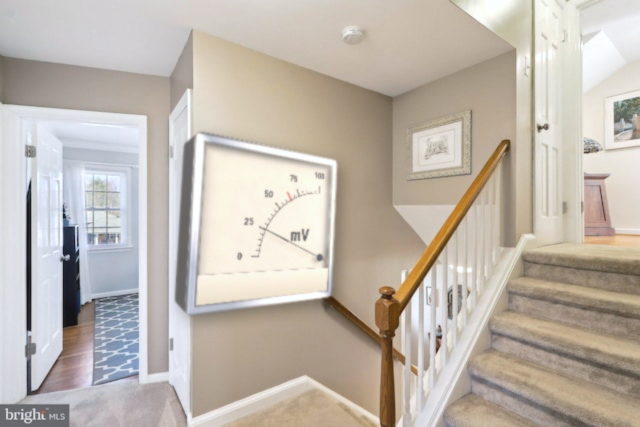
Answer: 25 mV
